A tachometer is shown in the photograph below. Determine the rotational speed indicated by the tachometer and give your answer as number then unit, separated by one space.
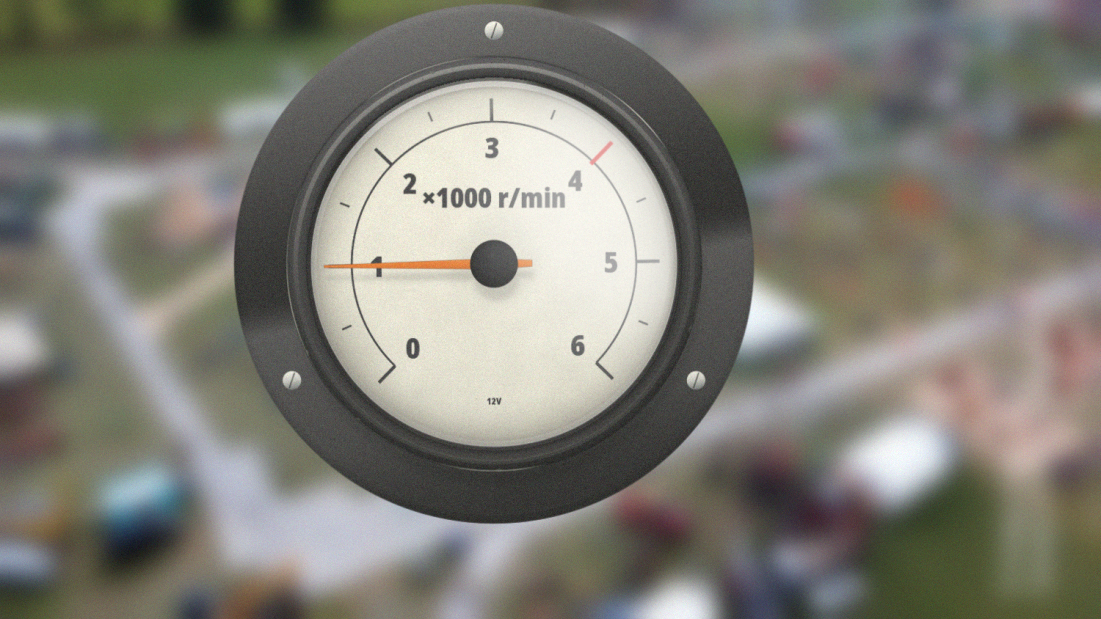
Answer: 1000 rpm
